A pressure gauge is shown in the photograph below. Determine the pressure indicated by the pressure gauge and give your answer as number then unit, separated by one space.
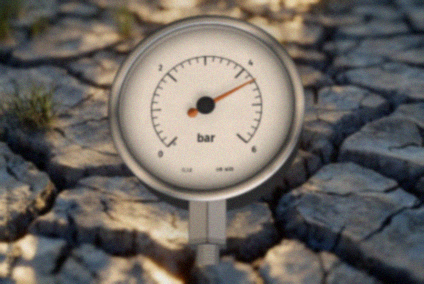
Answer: 4.4 bar
